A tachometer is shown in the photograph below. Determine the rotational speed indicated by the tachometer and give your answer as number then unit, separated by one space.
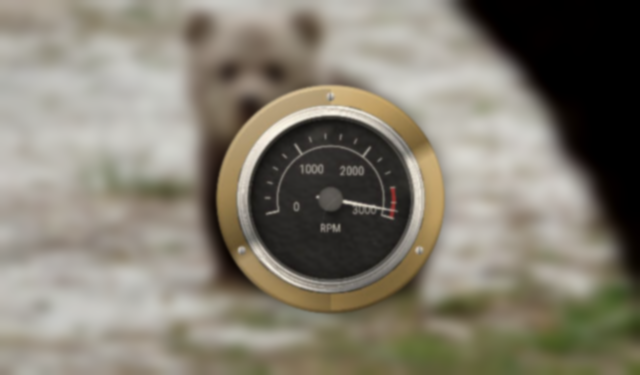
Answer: 2900 rpm
